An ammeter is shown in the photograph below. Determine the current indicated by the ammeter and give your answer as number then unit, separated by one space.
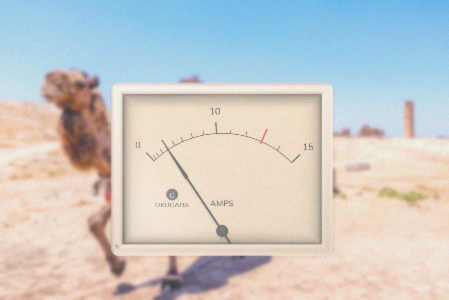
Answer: 5 A
